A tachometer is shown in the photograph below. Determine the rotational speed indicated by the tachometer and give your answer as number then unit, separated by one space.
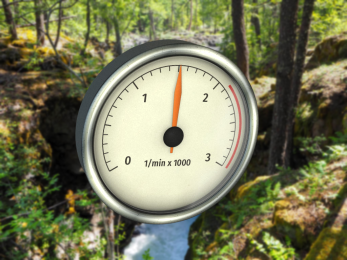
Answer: 1500 rpm
